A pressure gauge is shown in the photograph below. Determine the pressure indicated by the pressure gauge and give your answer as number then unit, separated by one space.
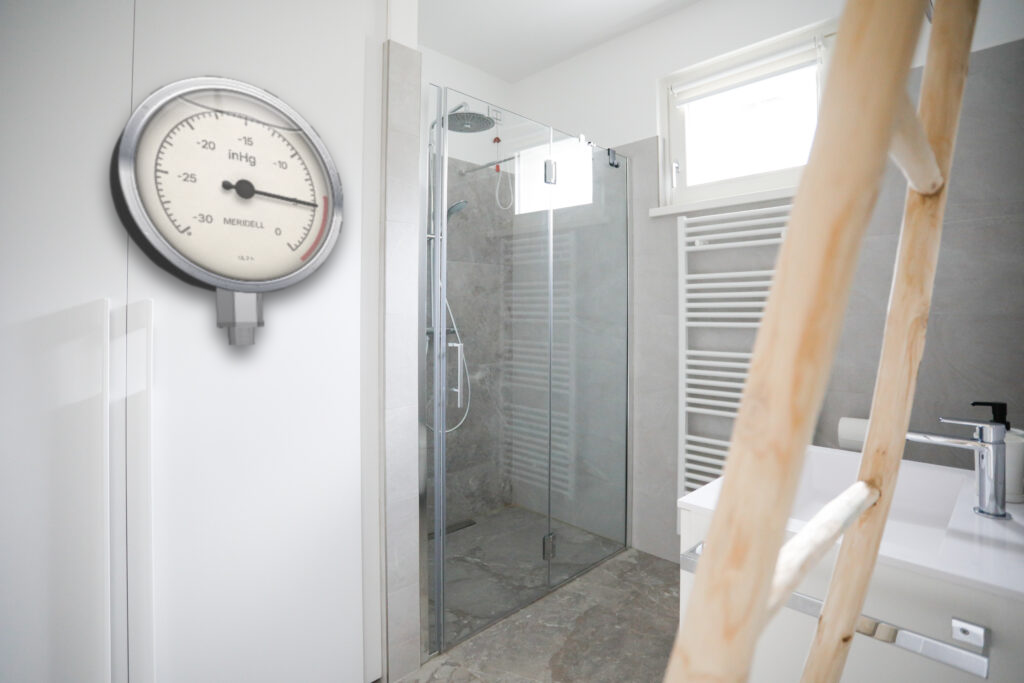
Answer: -5 inHg
